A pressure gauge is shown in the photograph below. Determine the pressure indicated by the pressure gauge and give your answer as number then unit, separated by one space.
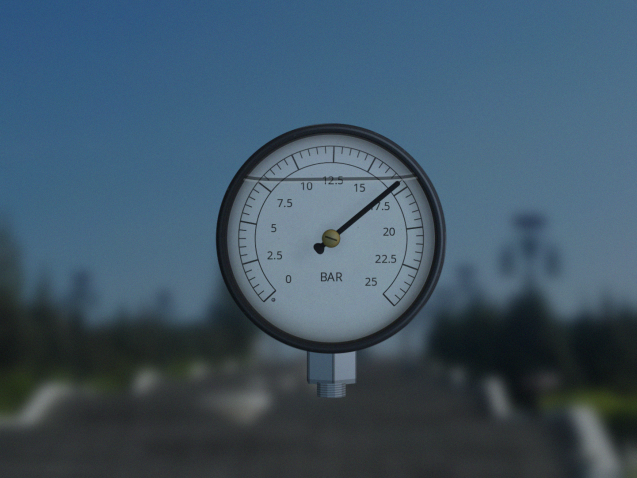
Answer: 17 bar
